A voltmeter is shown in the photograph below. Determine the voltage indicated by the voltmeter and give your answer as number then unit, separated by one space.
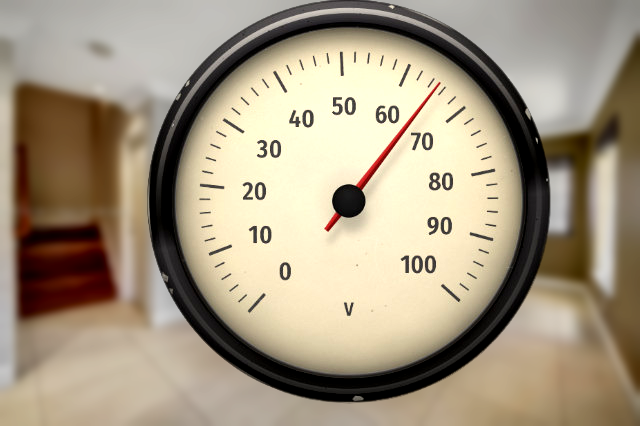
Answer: 65 V
